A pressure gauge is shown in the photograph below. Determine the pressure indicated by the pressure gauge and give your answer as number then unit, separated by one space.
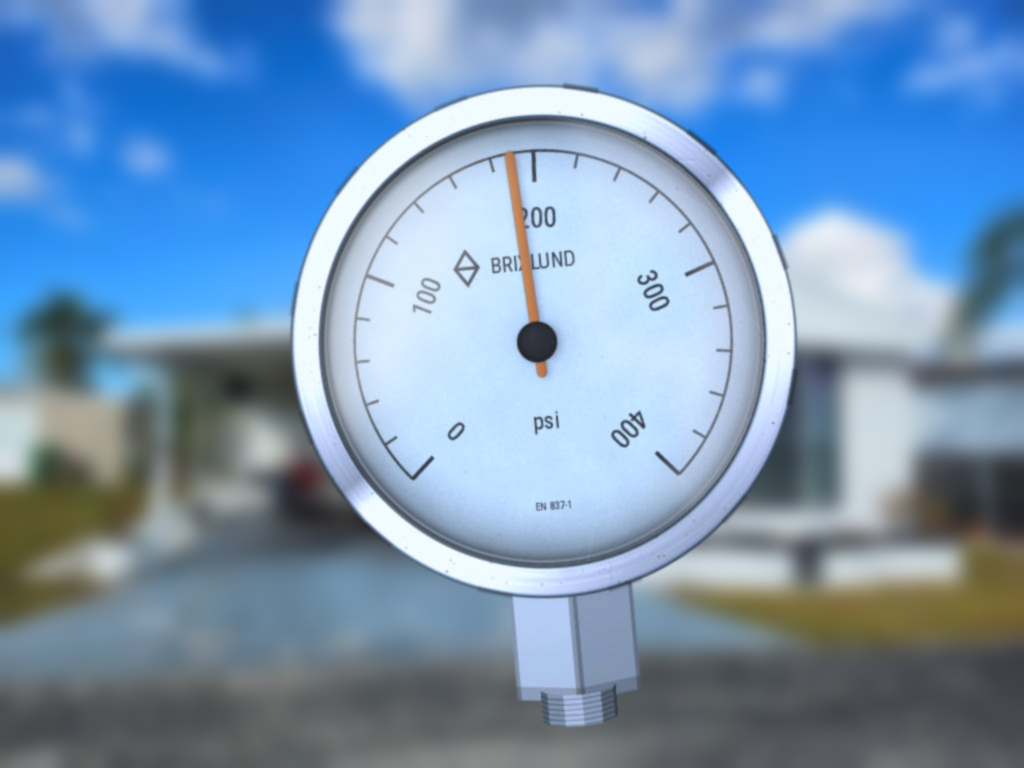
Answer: 190 psi
